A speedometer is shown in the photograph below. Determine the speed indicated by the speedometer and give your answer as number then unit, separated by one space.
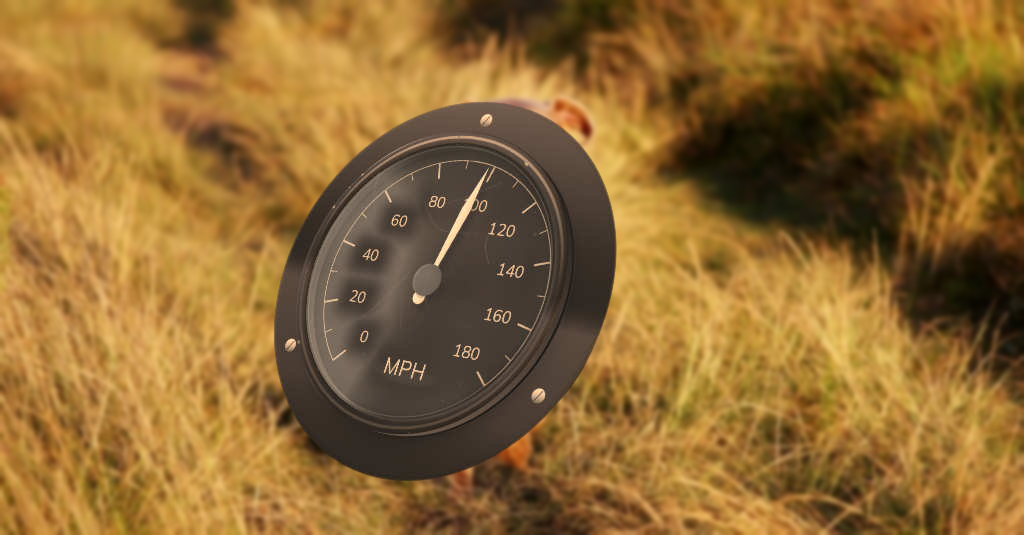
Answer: 100 mph
